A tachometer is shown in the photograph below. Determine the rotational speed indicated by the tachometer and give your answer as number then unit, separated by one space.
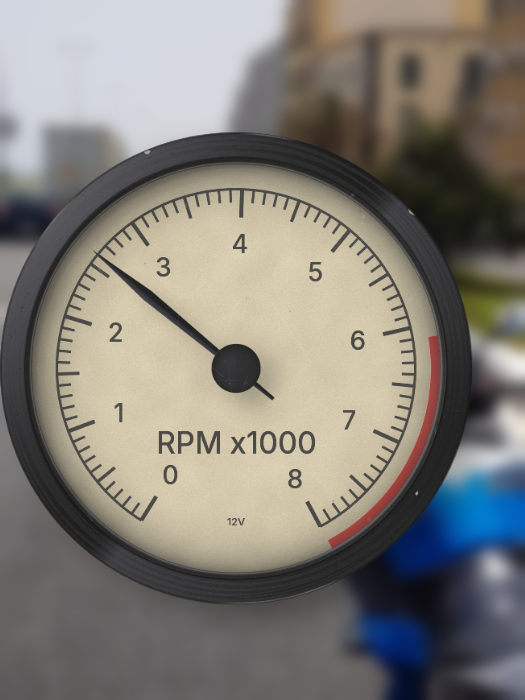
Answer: 2600 rpm
